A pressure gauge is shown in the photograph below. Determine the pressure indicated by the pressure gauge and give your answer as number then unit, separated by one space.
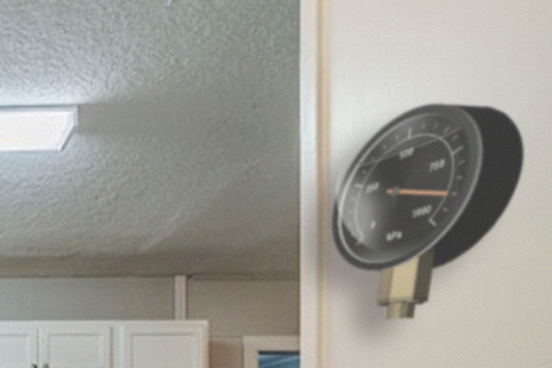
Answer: 900 kPa
